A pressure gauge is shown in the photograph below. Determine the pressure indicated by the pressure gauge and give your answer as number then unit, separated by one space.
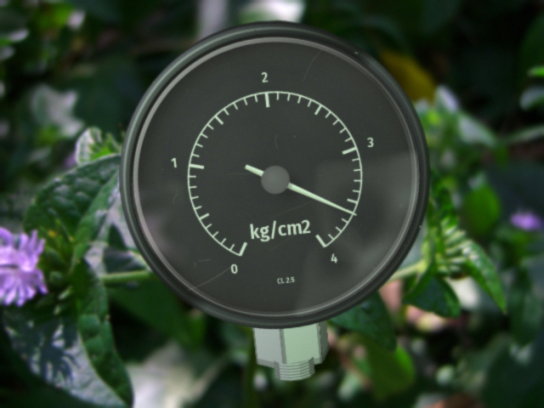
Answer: 3.6 kg/cm²
